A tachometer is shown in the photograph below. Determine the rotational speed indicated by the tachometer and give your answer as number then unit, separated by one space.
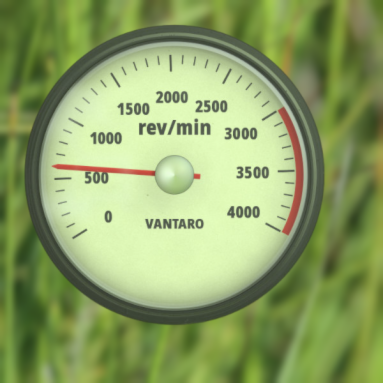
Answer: 600 rpm
